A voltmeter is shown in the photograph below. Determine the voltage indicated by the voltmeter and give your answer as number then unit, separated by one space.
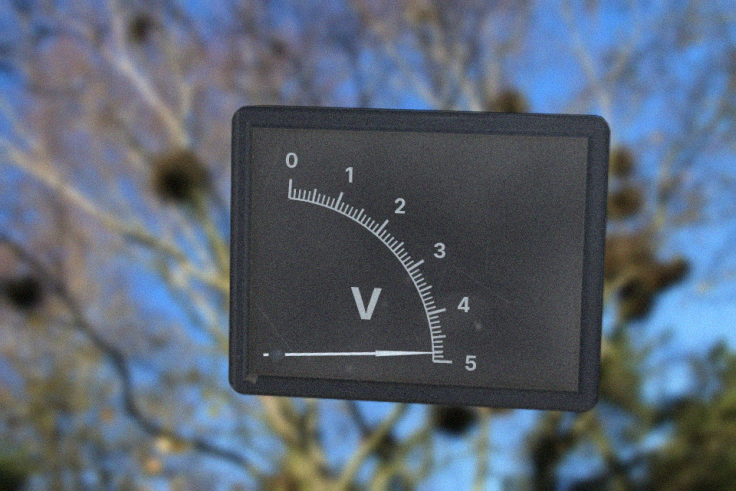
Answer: 4.8 V
